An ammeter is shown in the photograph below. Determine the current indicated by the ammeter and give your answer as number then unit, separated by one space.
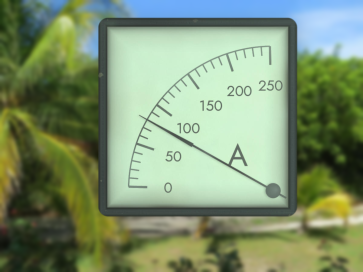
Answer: 80 A
